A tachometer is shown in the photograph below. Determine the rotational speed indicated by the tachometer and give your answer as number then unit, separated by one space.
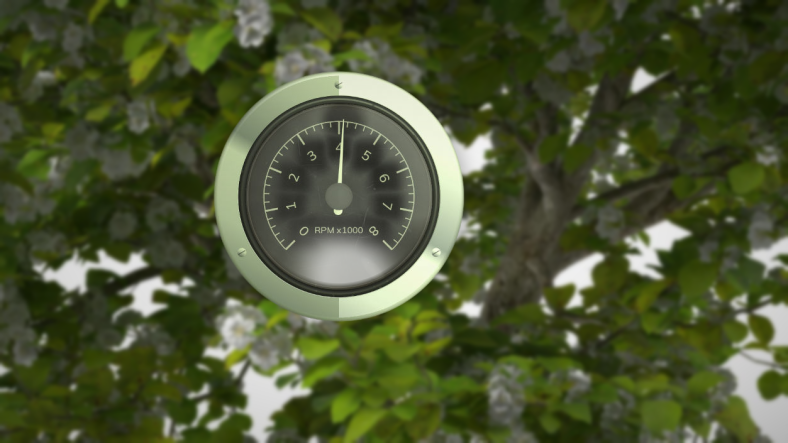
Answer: 4100 rpm
